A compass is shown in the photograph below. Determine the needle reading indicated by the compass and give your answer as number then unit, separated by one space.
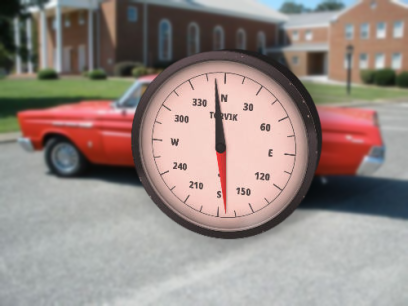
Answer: 172.5 °
